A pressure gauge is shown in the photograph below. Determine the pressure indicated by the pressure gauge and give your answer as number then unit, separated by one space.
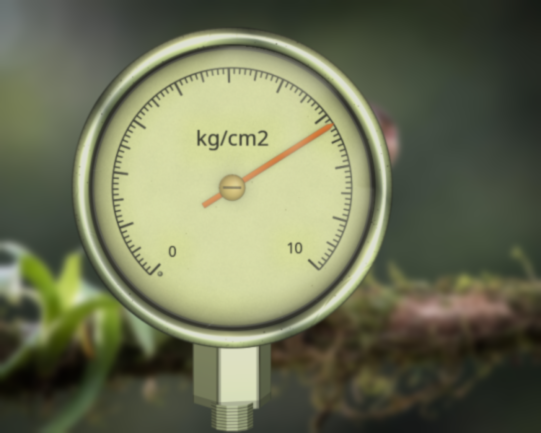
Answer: 7.2 kg/cm²
